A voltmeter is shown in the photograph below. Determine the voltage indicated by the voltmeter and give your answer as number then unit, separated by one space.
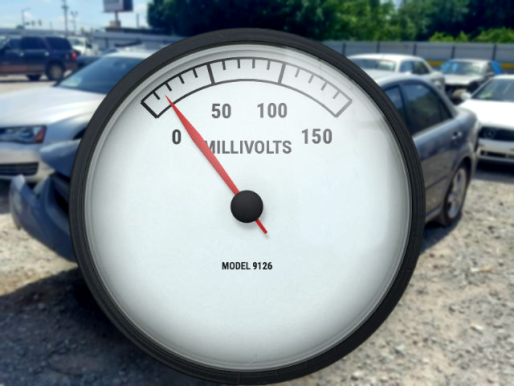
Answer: 15 mV
